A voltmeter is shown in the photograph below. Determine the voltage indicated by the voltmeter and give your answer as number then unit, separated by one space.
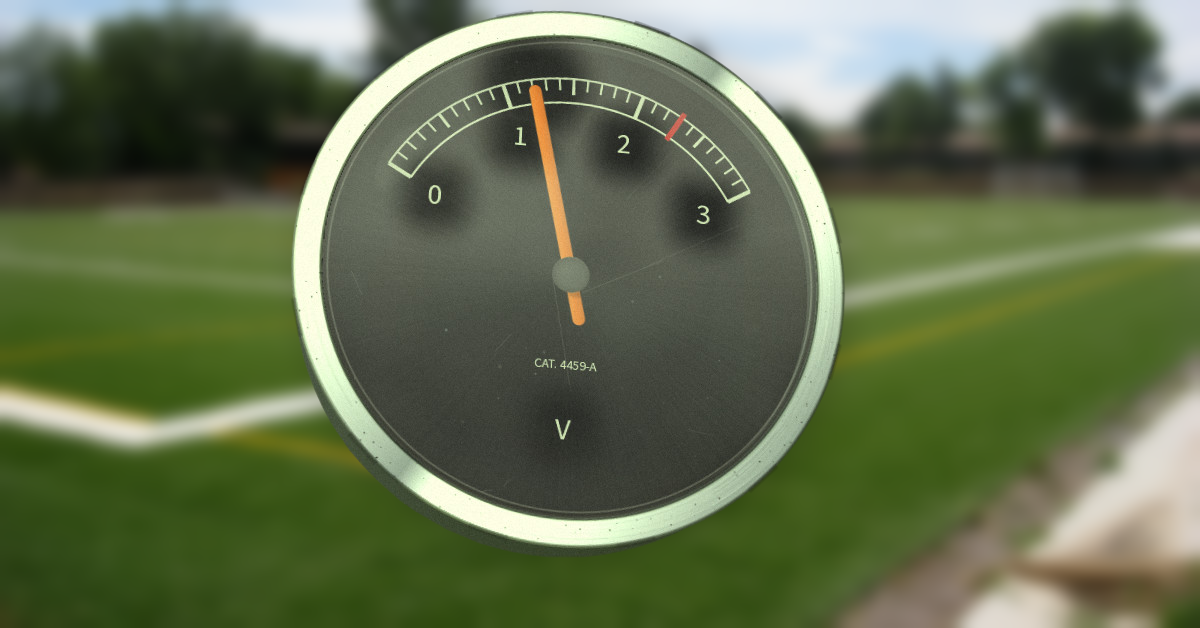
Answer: 1.2 V
